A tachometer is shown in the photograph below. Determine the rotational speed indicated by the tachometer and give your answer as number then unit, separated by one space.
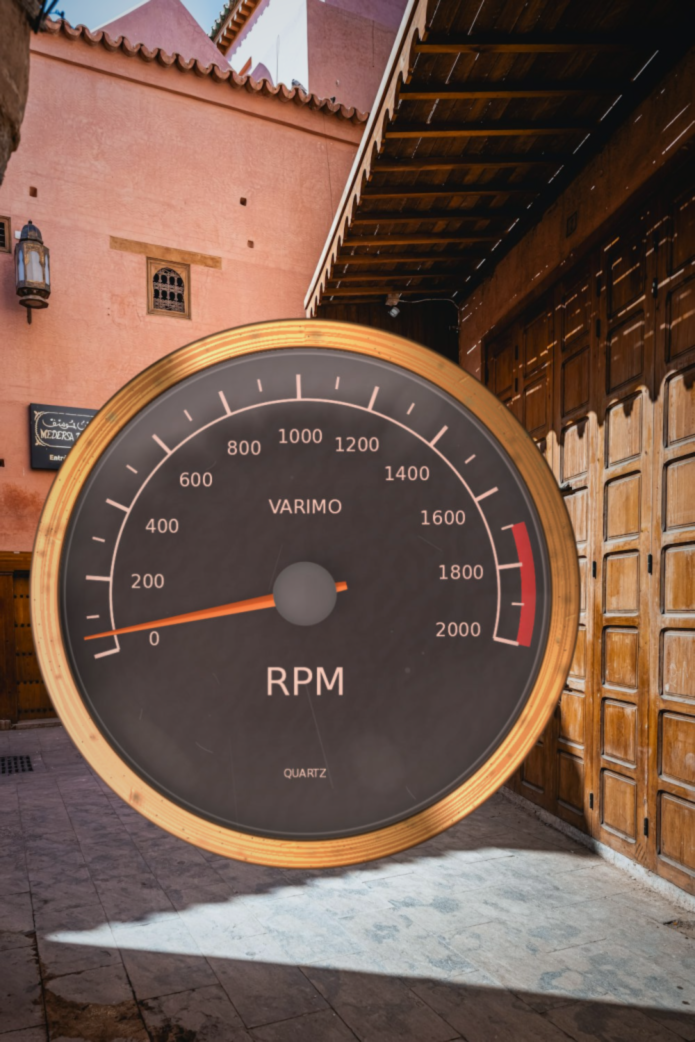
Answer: 50 rpm
